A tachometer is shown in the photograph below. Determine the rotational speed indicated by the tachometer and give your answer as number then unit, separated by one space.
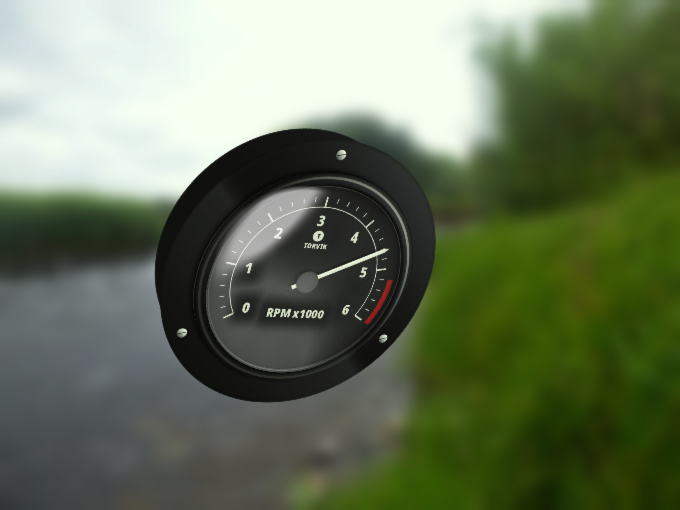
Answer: 4600 rpm
